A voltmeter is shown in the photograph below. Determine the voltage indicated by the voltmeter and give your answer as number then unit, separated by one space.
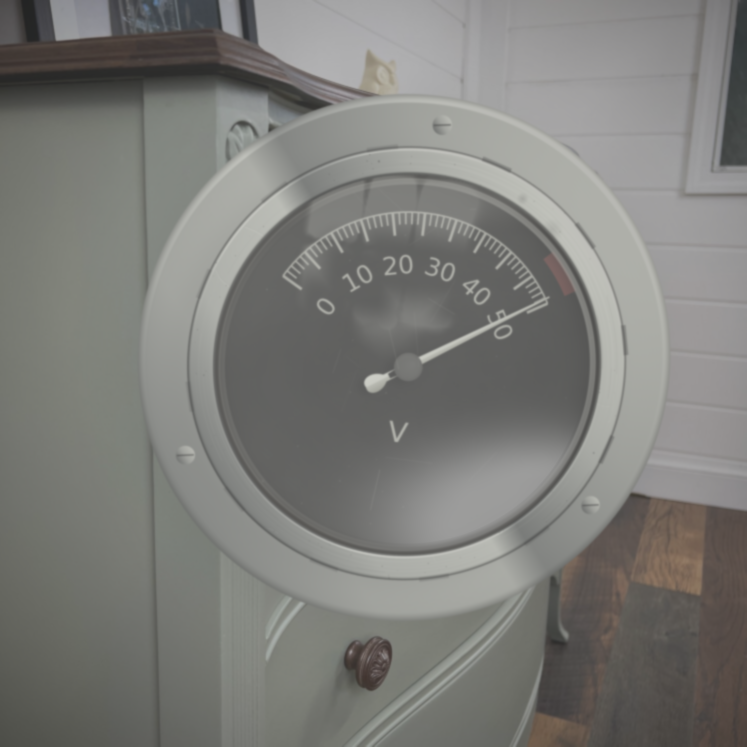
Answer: 49 V
